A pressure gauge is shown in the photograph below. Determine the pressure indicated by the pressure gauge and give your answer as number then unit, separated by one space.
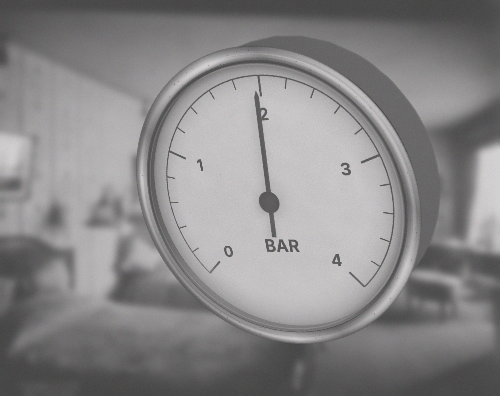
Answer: 2 bar
